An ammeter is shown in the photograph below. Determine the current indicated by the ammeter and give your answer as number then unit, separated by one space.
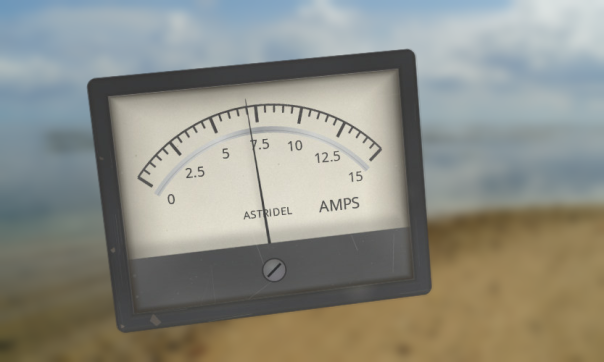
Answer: 7 A
